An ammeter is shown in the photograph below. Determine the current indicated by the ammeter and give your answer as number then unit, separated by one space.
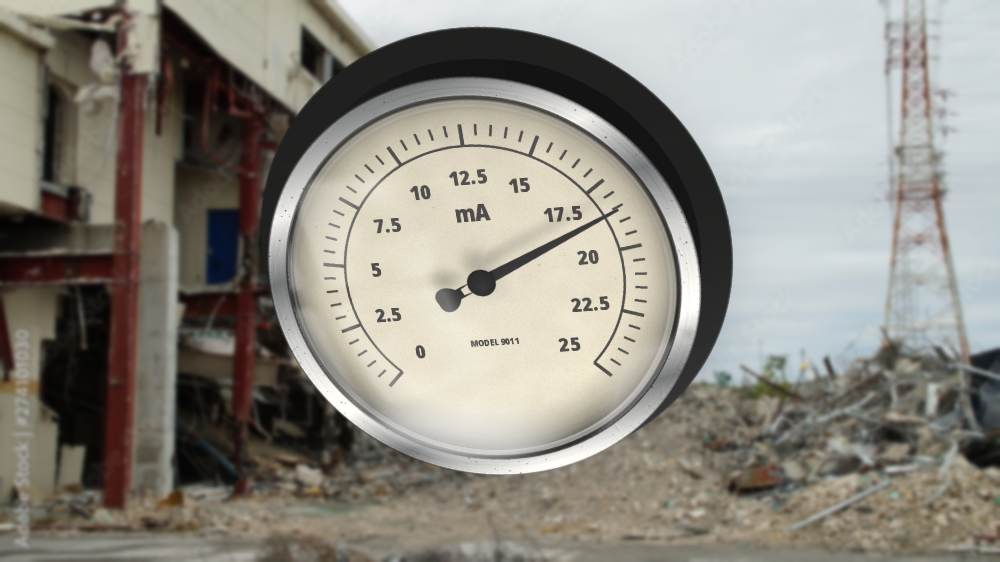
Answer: 18.5 mA
